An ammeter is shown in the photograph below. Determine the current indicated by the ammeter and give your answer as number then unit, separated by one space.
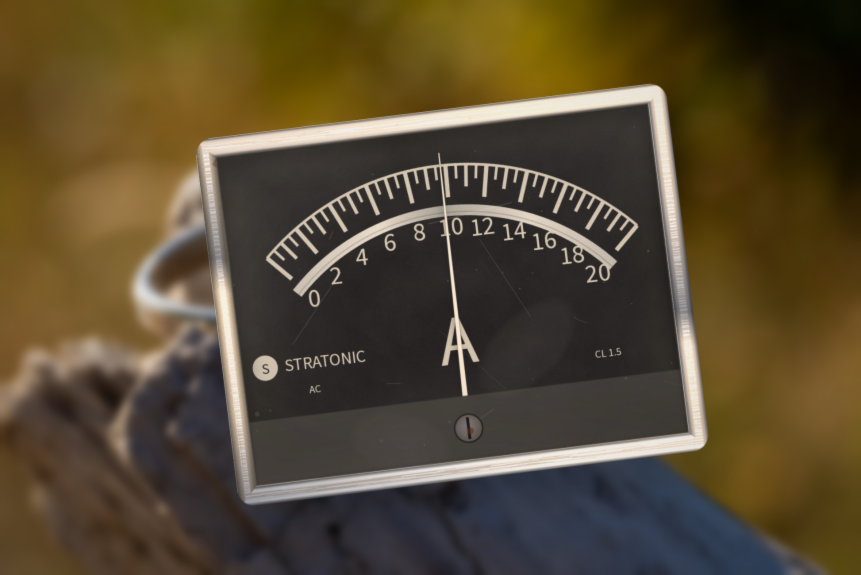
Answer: 9.75 A
